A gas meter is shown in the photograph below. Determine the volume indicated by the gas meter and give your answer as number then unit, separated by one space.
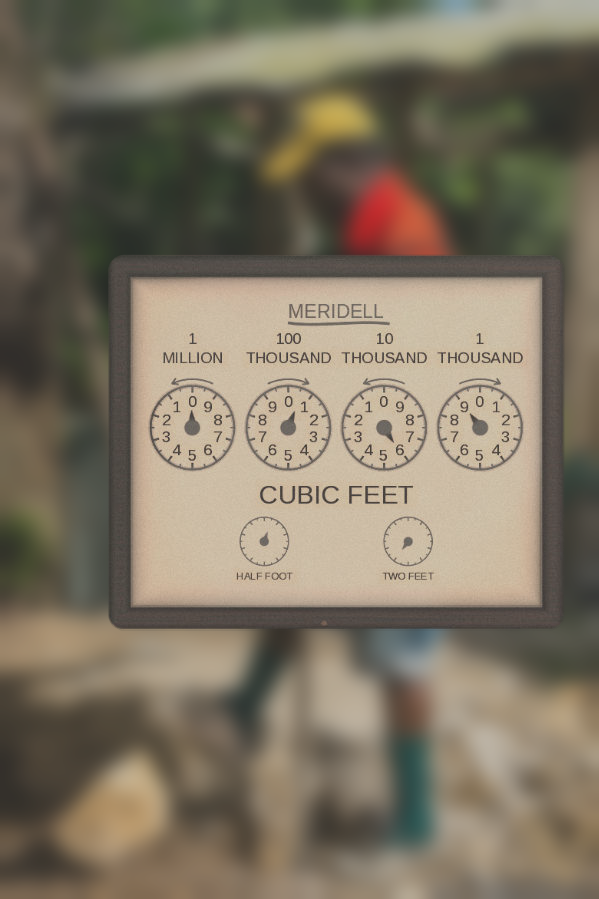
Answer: 5900 ft³
